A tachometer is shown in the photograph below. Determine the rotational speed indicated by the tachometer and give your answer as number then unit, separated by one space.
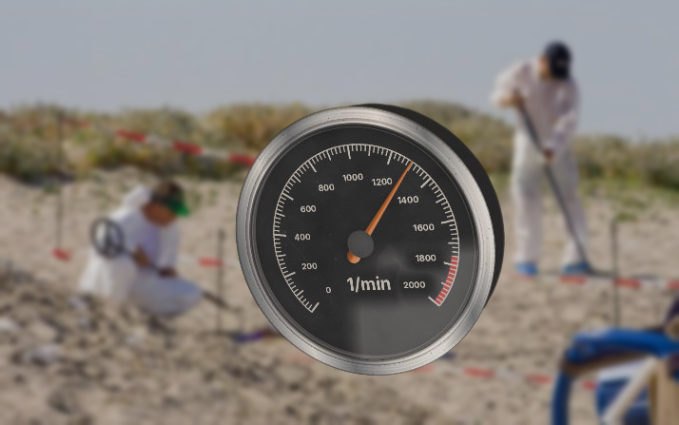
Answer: 1300 rpm
